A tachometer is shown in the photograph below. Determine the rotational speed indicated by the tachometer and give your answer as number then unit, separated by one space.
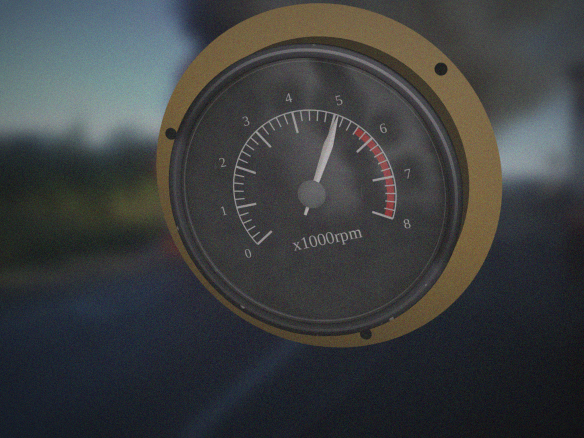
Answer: 5100 rpm
